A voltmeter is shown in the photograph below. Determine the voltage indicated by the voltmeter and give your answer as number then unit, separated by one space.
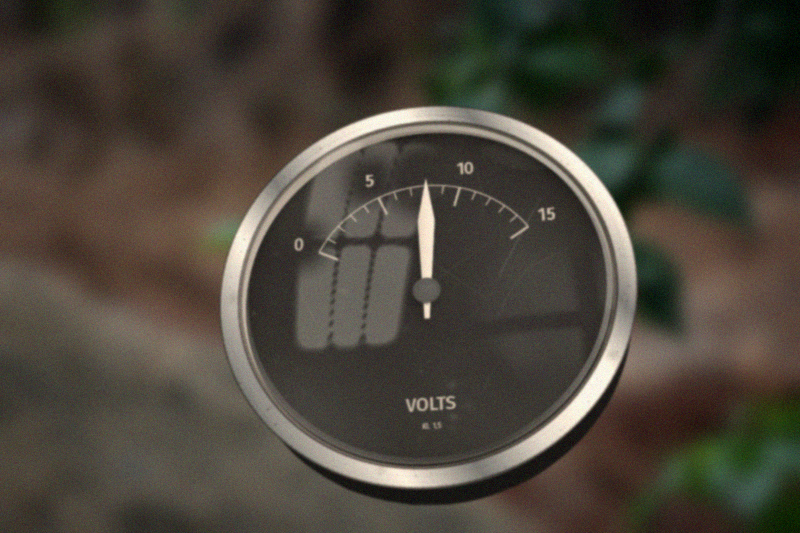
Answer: 8 V
